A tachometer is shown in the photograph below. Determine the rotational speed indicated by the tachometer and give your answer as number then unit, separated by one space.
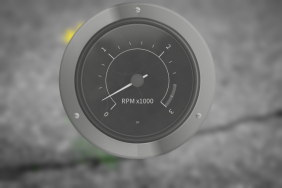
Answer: 200 rpm
